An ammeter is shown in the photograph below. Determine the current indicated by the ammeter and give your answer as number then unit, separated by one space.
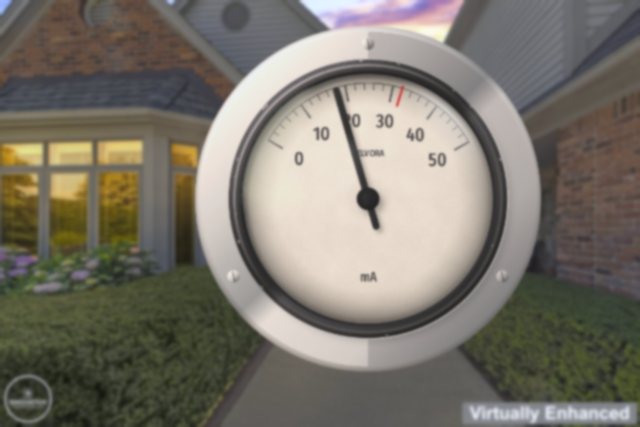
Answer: 18 mA
